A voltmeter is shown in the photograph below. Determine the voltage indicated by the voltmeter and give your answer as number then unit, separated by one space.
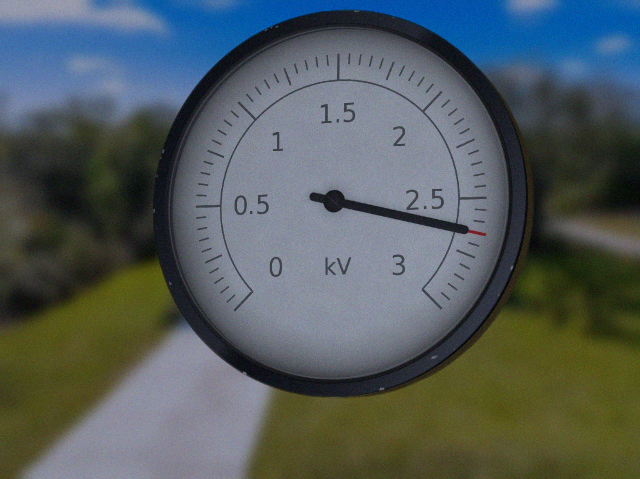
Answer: 2.65 kV
